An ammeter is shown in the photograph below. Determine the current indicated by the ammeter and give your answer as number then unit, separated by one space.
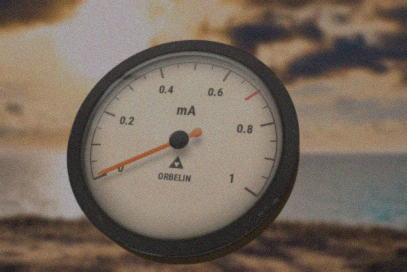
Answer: 0 mA
